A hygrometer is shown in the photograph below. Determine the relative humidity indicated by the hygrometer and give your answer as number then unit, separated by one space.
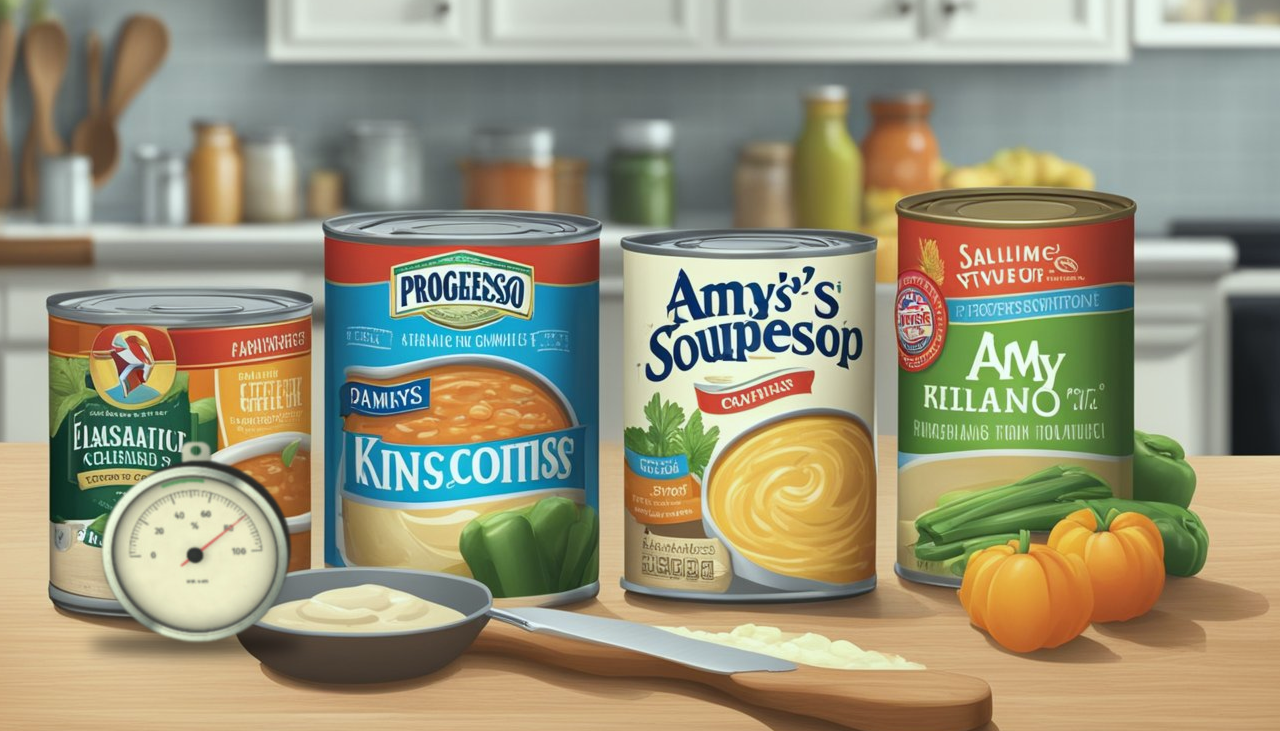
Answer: 80 %
